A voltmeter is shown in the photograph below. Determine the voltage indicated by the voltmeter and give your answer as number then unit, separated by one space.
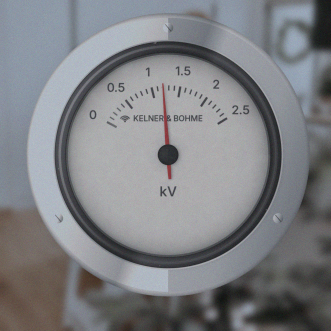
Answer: 1.2 kV
